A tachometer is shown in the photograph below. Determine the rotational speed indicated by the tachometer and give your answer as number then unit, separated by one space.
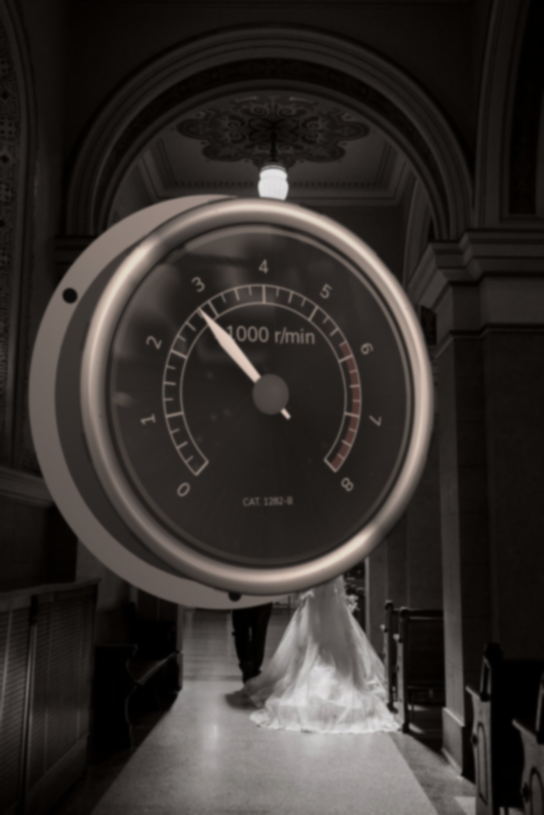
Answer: 2750 rpm
